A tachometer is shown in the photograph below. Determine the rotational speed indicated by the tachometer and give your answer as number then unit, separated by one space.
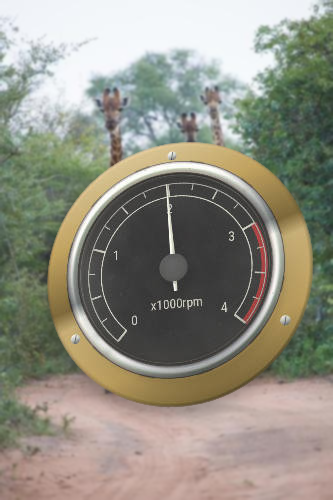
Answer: 2000 rpm
